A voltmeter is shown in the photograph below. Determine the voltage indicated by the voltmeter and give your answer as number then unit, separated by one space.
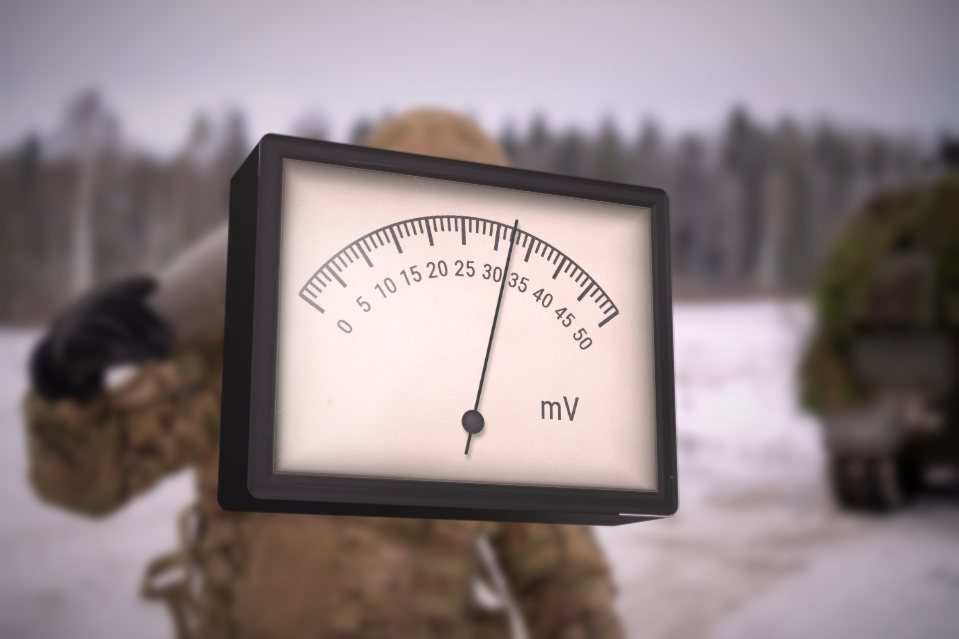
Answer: 32 mV
